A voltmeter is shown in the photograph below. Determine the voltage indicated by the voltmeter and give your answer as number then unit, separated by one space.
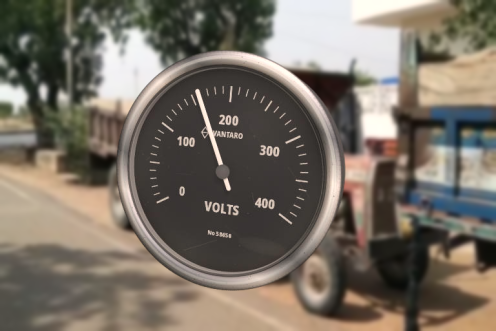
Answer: 160 V
